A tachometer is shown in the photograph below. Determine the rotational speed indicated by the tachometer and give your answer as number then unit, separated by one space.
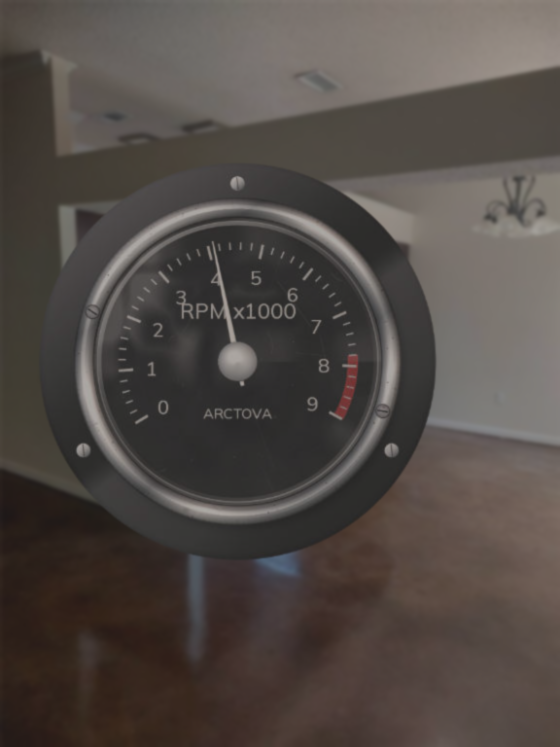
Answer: 4100 rpm
